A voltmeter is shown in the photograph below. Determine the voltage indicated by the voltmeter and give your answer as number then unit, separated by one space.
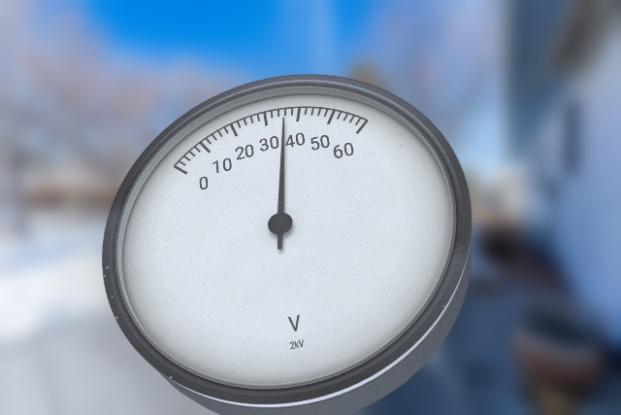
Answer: 36 V
